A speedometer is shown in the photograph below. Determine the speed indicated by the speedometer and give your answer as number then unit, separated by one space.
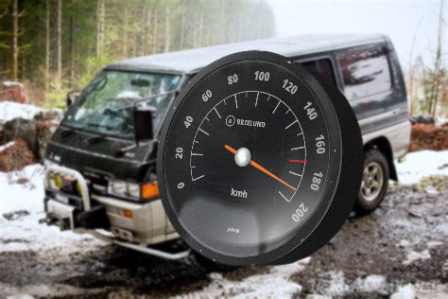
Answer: 190 km/h
